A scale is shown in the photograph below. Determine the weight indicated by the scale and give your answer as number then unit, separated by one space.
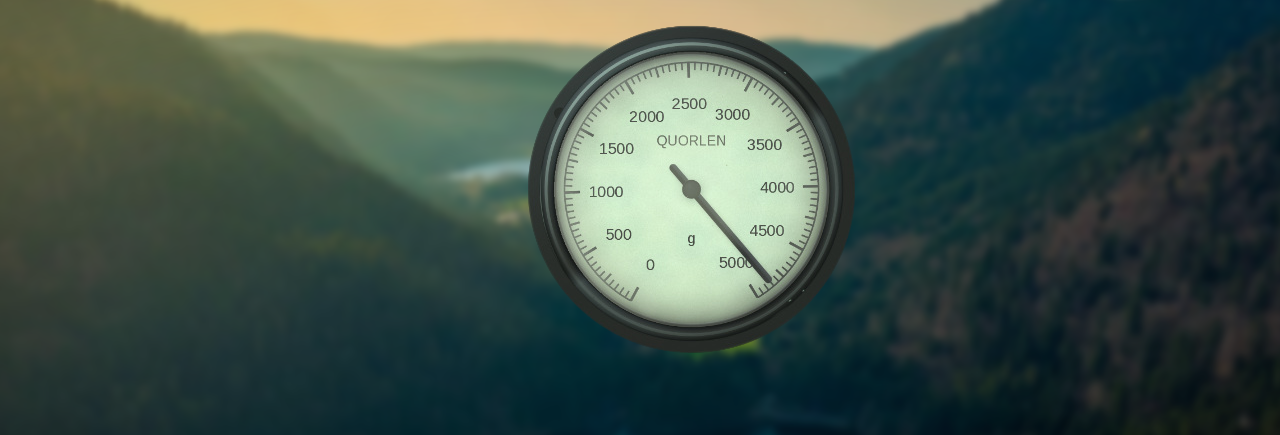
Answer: 4850 g
